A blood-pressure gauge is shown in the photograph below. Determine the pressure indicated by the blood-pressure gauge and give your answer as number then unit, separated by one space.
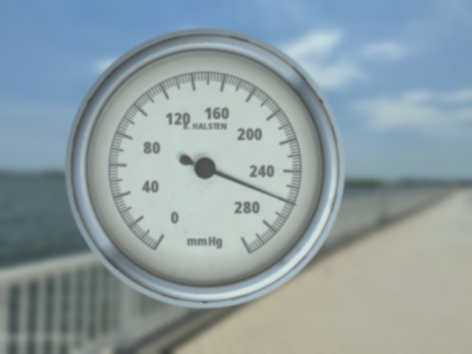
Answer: 260 mmHg
